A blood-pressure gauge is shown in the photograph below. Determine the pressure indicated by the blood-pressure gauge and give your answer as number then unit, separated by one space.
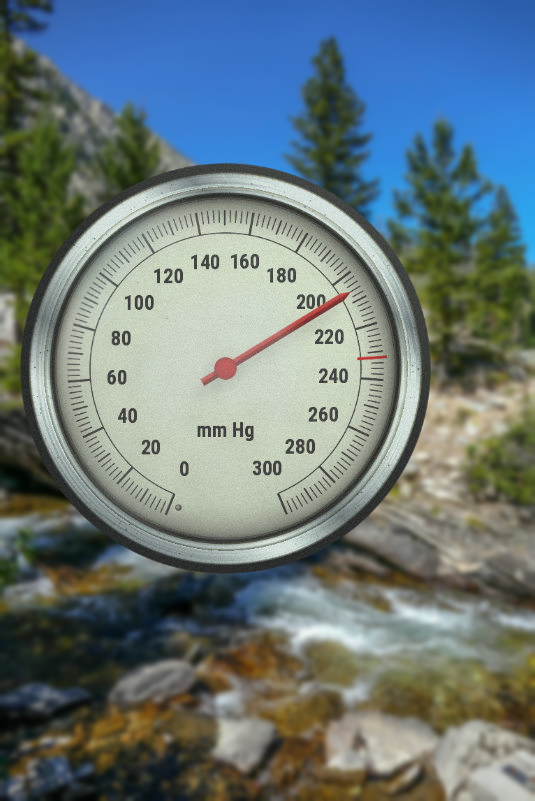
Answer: 206 mmHg
